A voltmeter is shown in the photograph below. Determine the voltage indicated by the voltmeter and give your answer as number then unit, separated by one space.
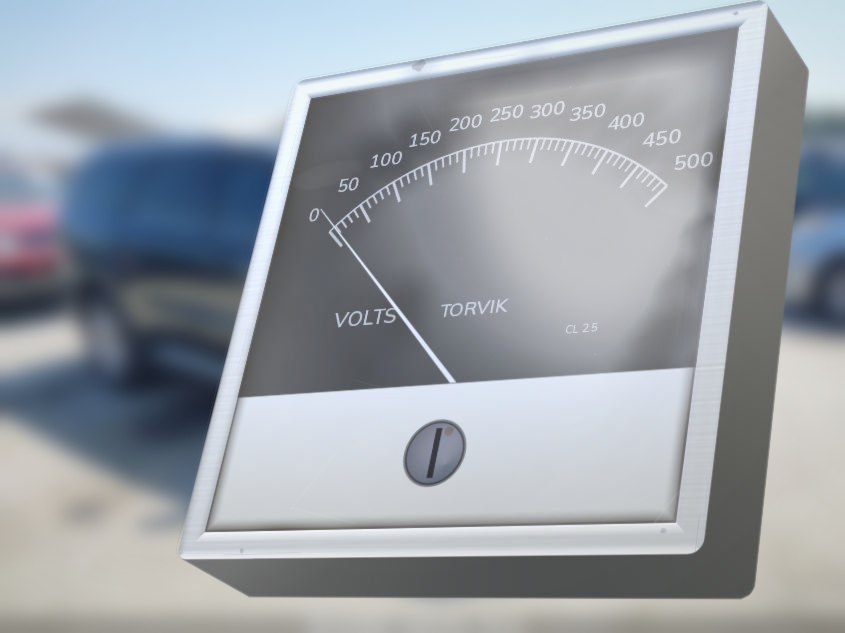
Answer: 10 V
